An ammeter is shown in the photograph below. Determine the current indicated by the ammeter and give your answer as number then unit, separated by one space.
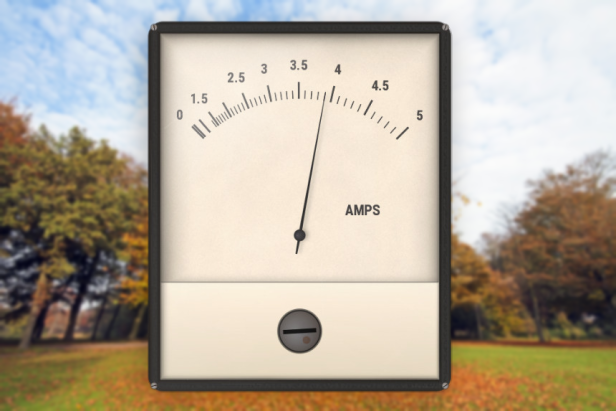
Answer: 3.9 A
